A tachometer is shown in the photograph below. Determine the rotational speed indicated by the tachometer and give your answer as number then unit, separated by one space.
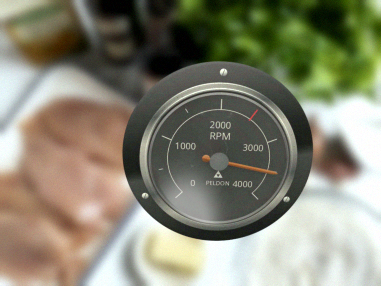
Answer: 3500 rpm
